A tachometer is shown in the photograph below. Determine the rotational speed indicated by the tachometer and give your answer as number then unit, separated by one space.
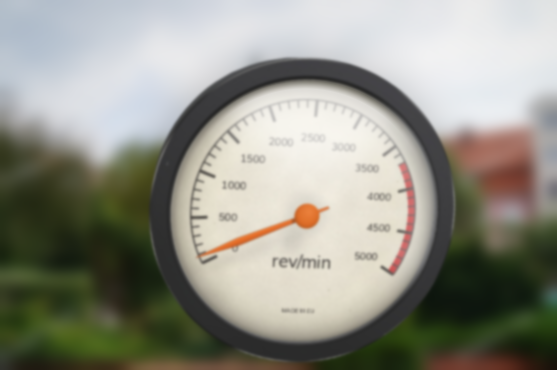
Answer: 100 rpm
